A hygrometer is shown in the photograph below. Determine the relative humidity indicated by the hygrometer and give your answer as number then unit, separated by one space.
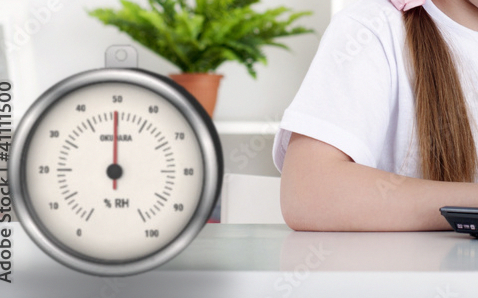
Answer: 50 %
